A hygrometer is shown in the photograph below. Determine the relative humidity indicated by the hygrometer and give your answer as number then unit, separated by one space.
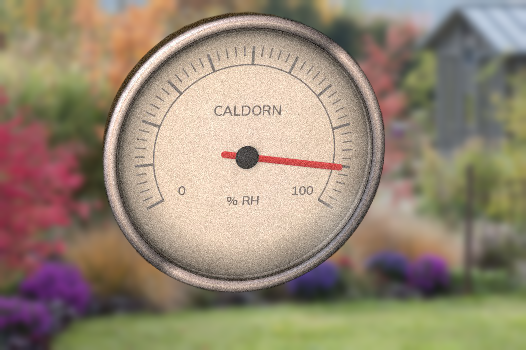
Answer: 90 %
